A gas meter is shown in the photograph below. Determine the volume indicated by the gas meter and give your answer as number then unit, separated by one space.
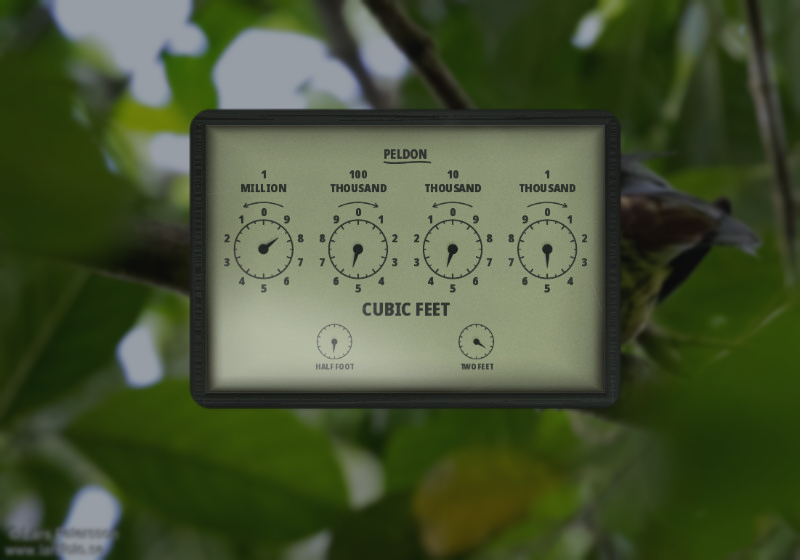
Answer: 854500 ft³
